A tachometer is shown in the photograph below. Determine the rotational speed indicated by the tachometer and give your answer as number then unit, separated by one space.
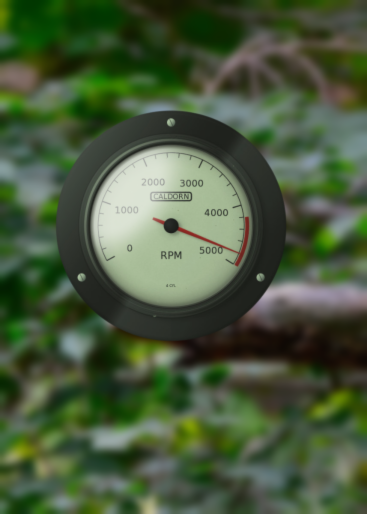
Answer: 4800 rpm
